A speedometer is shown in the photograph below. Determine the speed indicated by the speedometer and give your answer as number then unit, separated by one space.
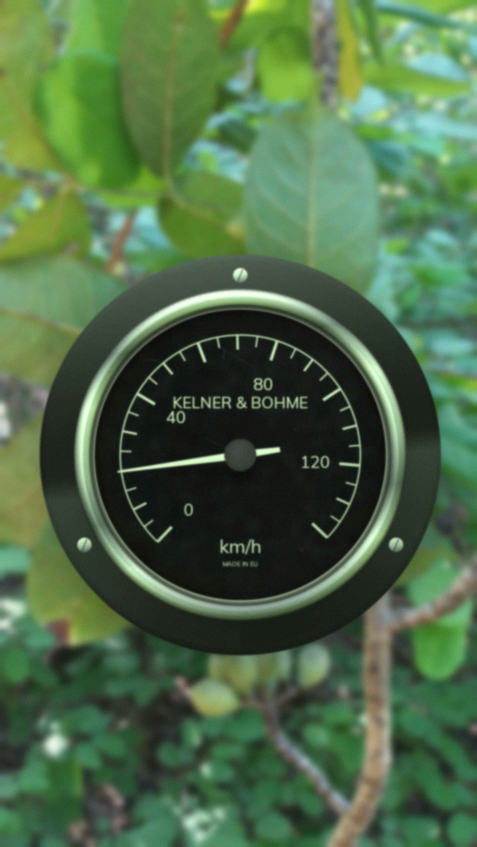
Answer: 20 km/h
